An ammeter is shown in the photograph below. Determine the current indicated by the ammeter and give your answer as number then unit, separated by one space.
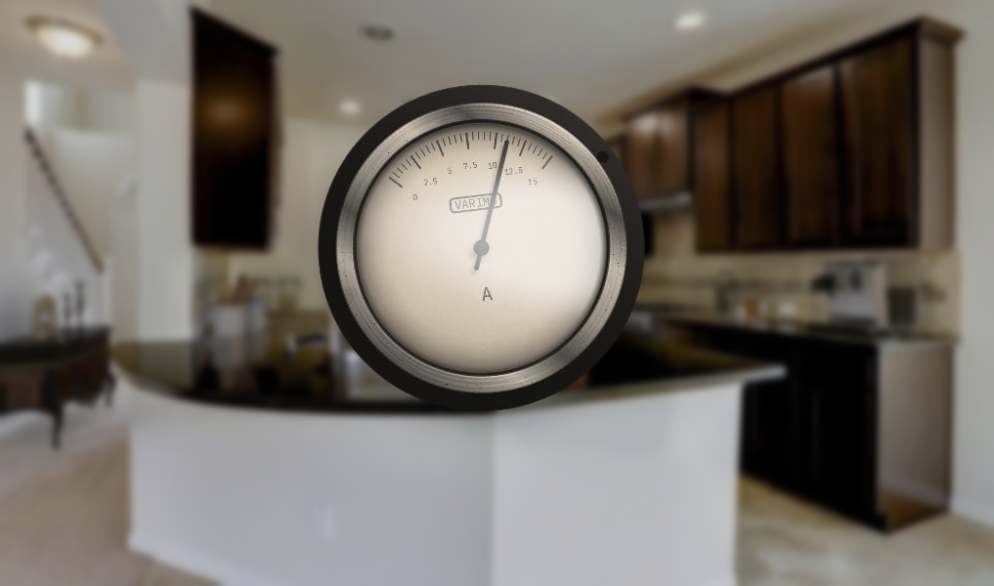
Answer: 11 A
